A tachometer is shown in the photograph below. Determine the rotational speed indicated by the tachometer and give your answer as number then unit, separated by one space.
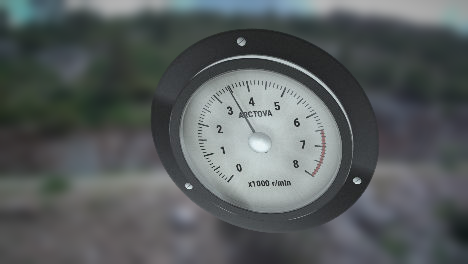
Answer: 3500 rpm
